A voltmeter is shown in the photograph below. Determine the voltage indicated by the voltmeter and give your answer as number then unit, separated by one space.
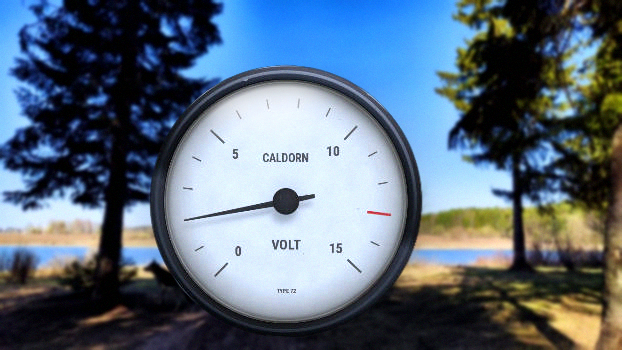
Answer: 2 V
